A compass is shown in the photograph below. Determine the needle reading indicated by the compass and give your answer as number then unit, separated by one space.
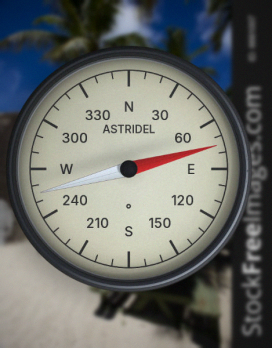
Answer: 75 °
